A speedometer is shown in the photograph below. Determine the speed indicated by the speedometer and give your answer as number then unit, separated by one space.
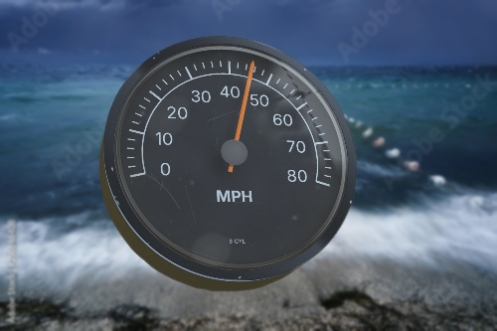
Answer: 45 mph
